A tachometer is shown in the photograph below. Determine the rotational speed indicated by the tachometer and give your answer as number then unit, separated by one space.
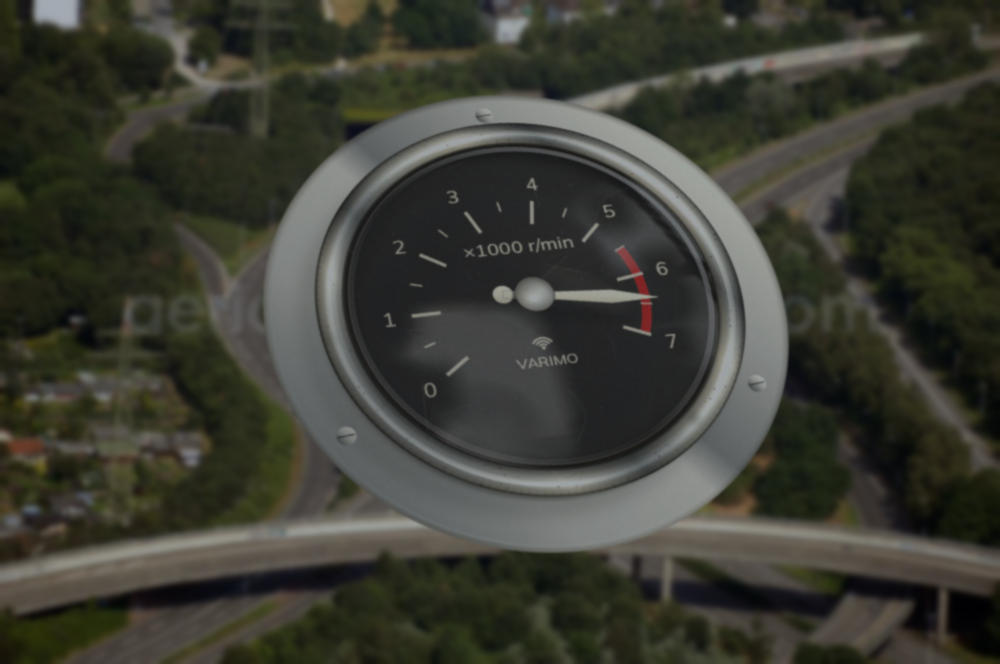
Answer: 6500 rpm
